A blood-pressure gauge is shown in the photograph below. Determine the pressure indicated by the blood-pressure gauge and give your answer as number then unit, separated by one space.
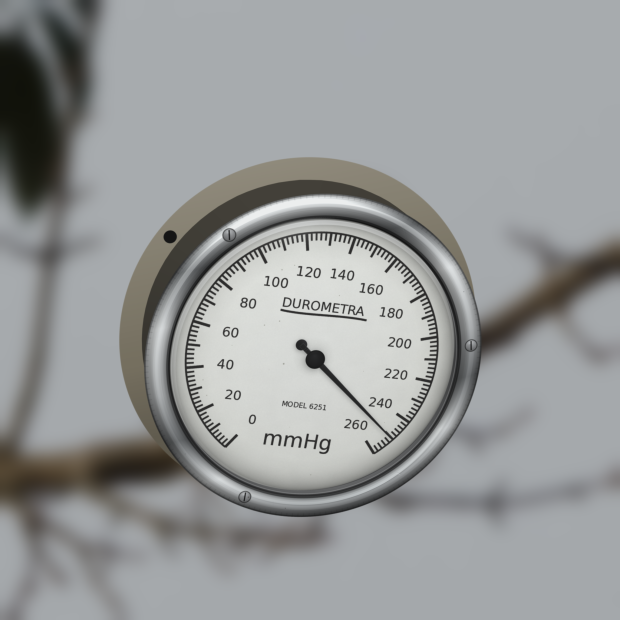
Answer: 250 mmHg
